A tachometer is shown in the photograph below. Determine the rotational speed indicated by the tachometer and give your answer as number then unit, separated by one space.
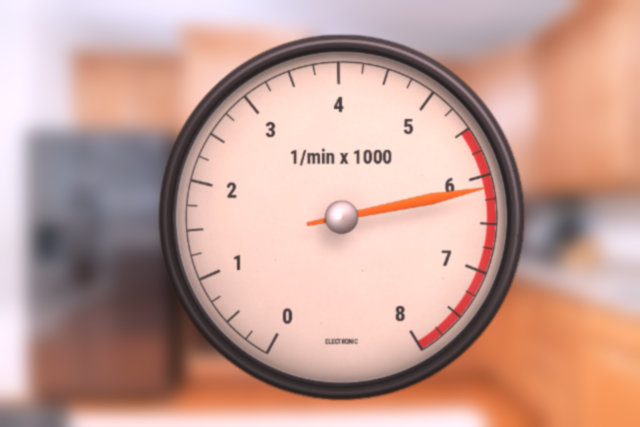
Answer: 6125 rpm
